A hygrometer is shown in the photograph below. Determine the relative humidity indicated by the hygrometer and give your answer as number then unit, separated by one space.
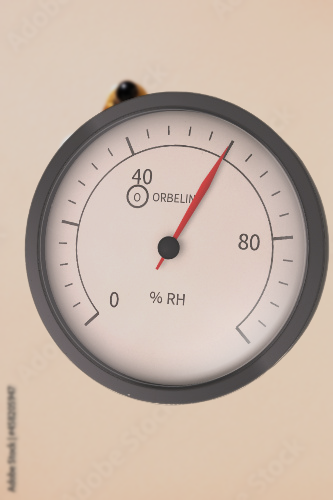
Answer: 60 %
